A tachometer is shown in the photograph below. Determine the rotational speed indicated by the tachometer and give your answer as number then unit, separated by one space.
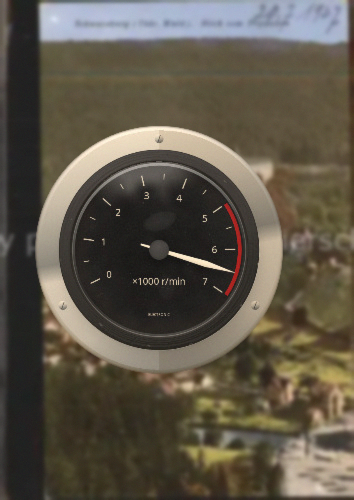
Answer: 6500 rpm
